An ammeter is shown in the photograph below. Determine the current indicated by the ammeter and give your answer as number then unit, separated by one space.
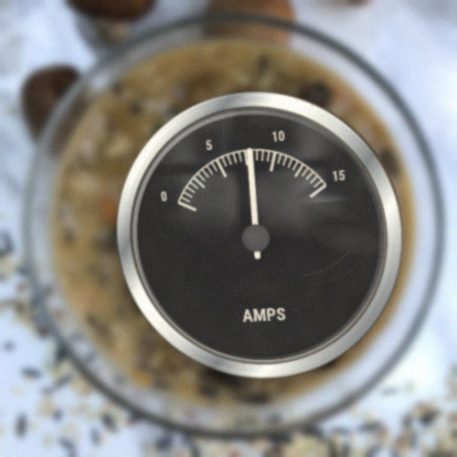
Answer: 8 A
